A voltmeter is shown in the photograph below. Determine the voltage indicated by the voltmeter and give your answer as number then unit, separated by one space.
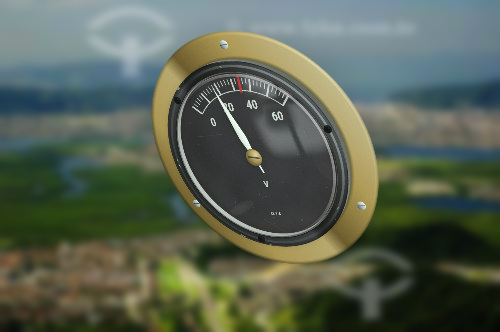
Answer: 20 V
